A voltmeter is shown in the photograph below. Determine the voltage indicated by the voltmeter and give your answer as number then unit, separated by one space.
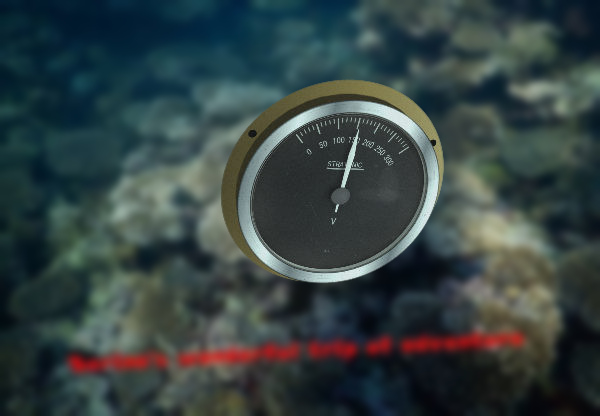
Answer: 150 V
